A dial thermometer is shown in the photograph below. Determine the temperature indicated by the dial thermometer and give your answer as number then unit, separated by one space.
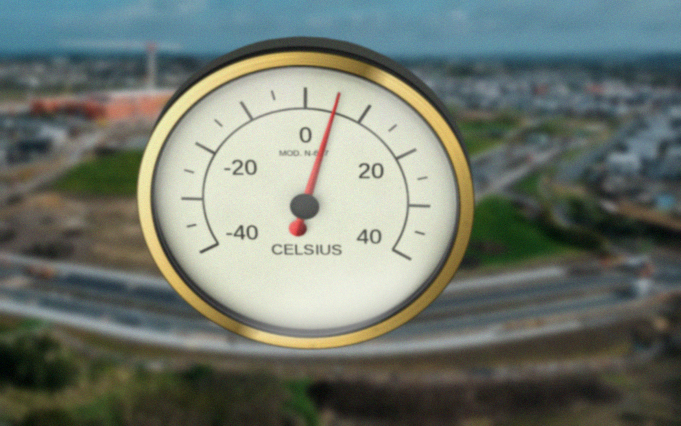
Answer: 5 °C
